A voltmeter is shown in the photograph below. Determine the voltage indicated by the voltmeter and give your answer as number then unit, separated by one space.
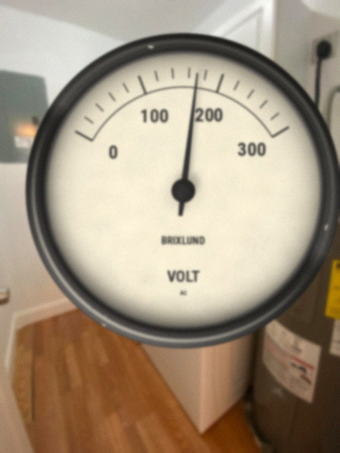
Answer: 170 V
